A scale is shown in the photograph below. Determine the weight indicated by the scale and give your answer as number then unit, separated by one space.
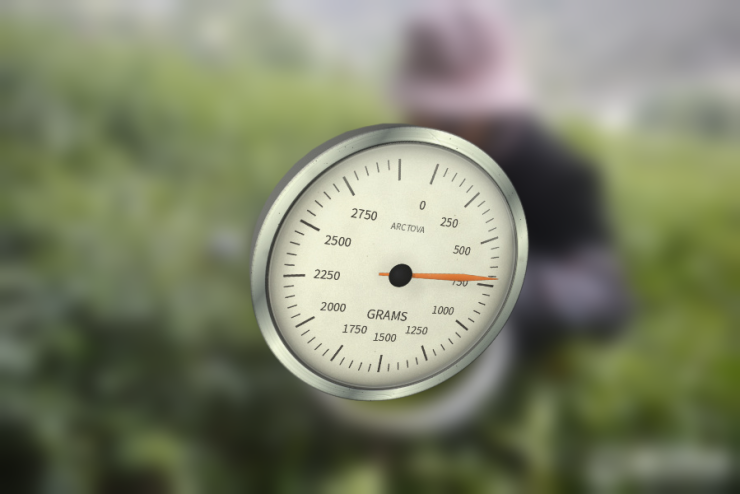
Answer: 700 g
